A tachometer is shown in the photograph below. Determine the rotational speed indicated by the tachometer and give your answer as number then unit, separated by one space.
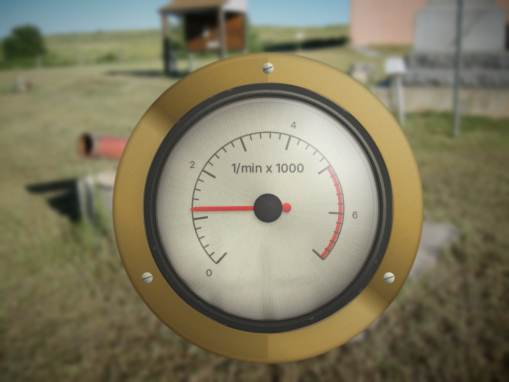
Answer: 1200 rpm
